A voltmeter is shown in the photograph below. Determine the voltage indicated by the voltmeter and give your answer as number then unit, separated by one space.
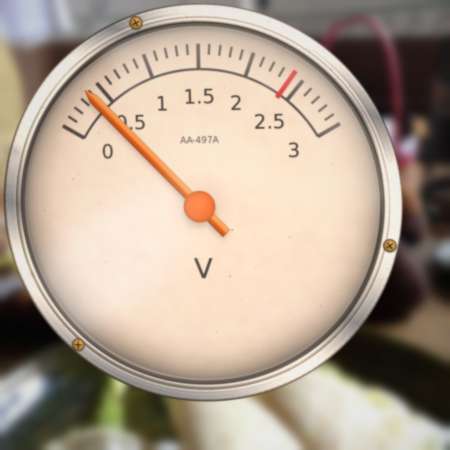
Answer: 0.4 V
